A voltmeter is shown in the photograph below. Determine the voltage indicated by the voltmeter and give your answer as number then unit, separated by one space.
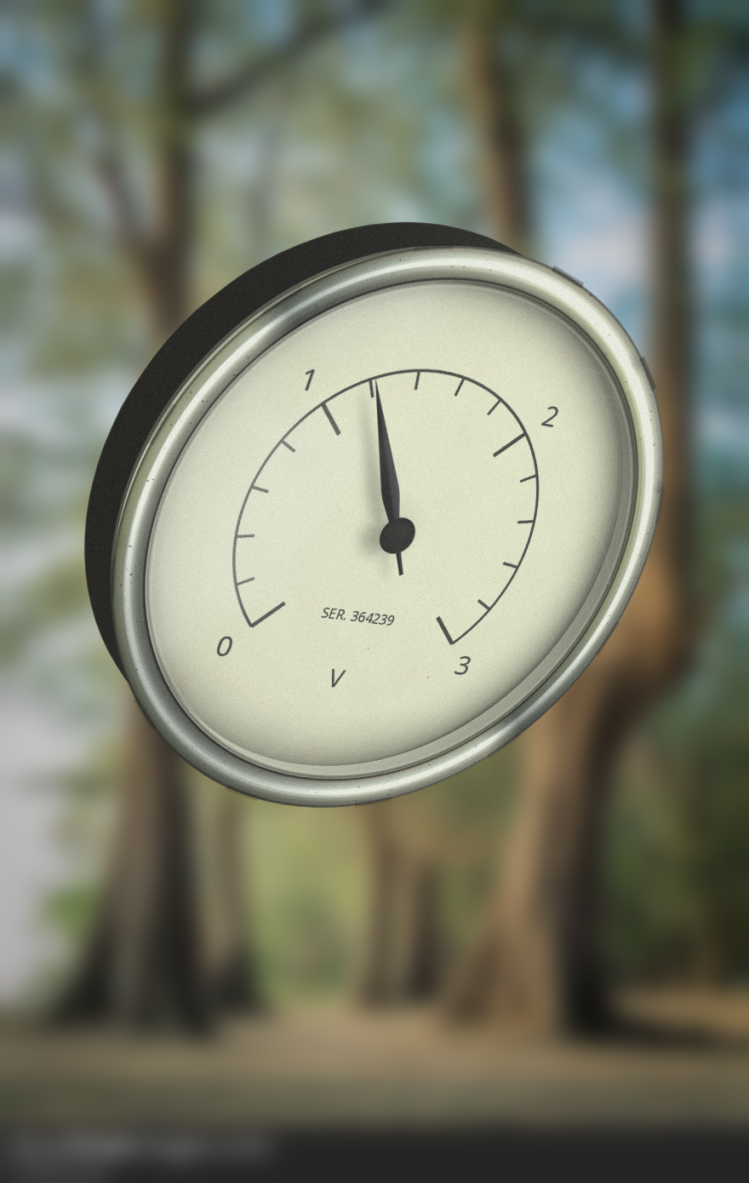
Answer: 1.2 V
